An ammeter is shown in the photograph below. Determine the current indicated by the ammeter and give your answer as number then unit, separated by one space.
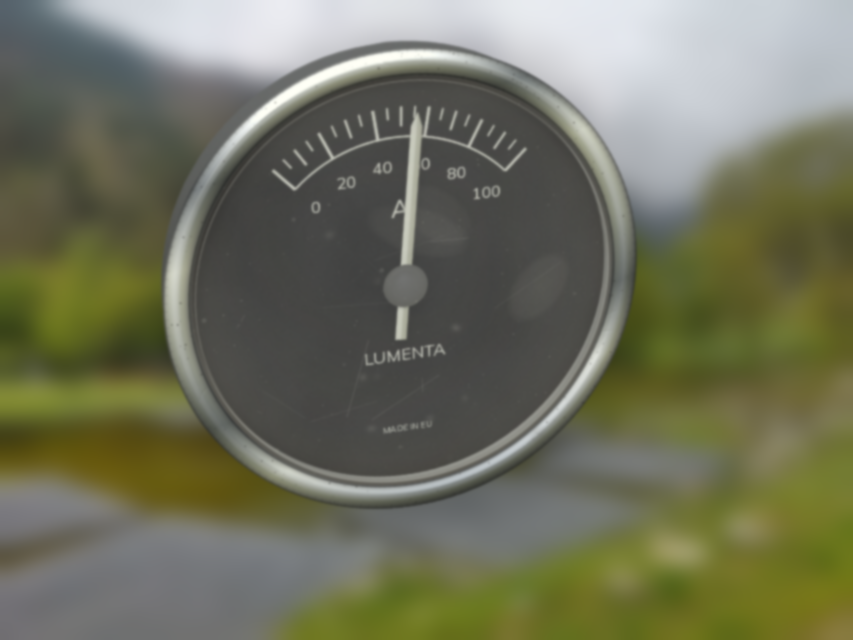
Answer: 55 A
